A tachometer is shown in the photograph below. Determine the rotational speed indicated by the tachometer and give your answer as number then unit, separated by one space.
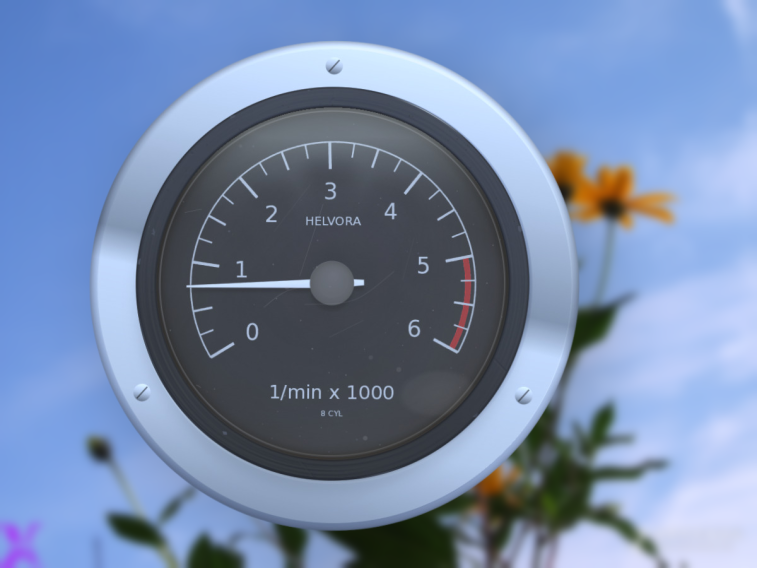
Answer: 750 rpm
